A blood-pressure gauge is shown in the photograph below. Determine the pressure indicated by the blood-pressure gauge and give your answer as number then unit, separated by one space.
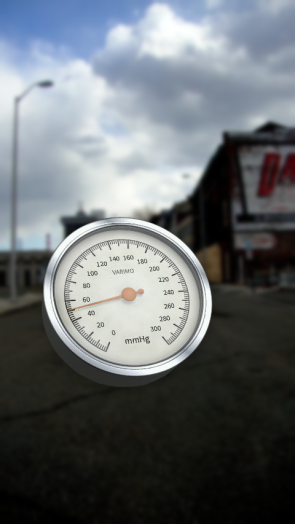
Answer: 50 mmHg
